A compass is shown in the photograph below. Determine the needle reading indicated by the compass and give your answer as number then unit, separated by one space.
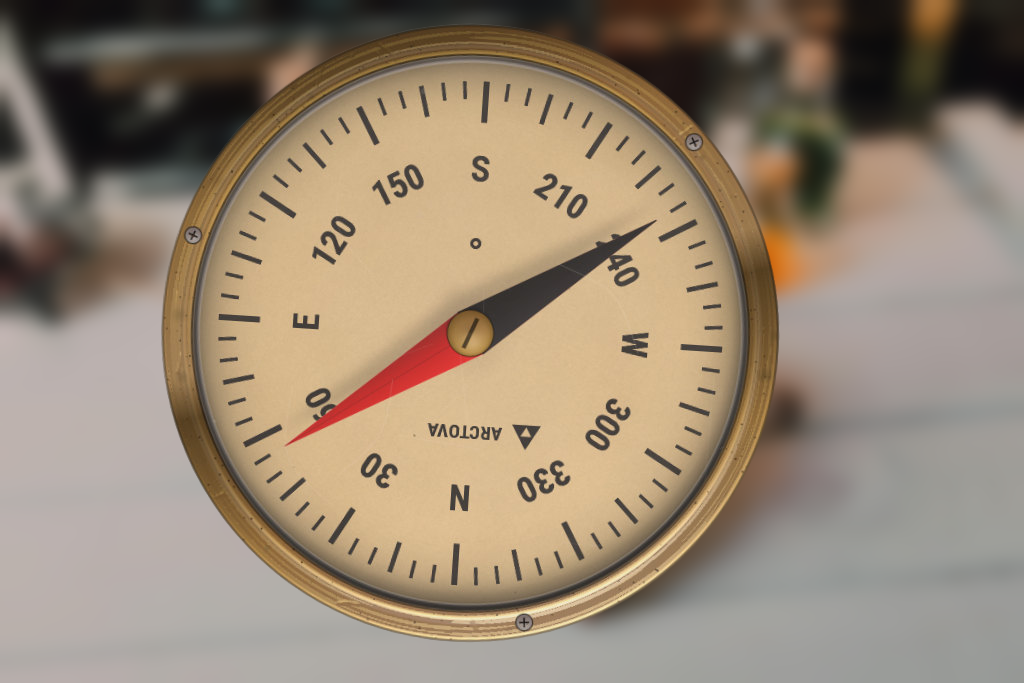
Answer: 55 °
